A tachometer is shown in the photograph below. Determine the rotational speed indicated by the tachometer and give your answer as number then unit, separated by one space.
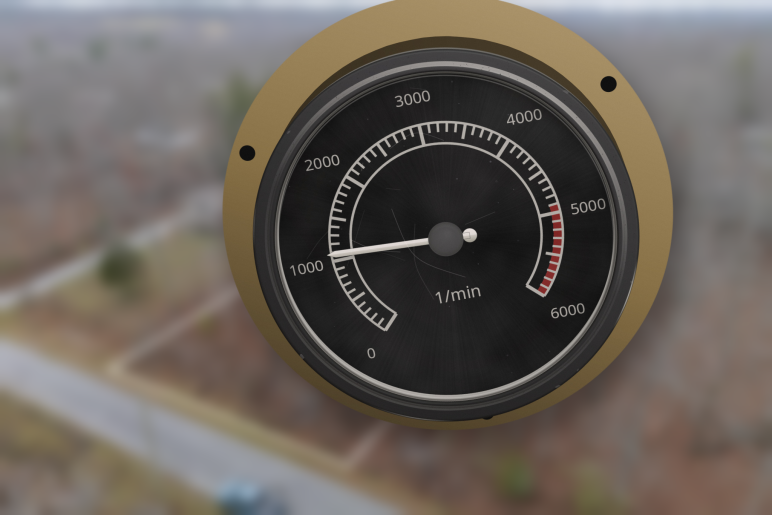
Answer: 1100 rpm
